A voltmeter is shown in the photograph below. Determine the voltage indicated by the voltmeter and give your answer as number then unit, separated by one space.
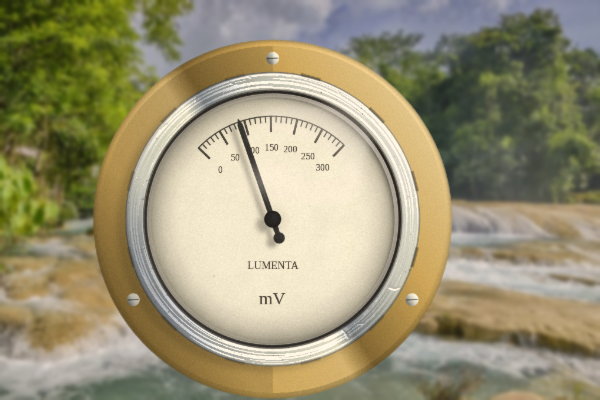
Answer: 90 mV
